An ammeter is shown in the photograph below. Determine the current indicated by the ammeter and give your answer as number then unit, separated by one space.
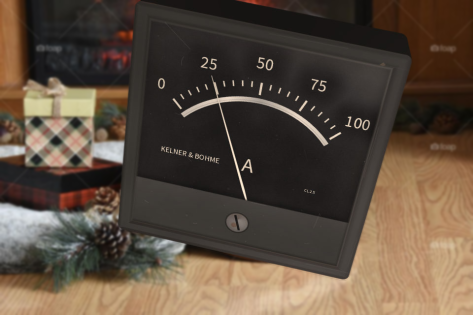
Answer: 25 A
